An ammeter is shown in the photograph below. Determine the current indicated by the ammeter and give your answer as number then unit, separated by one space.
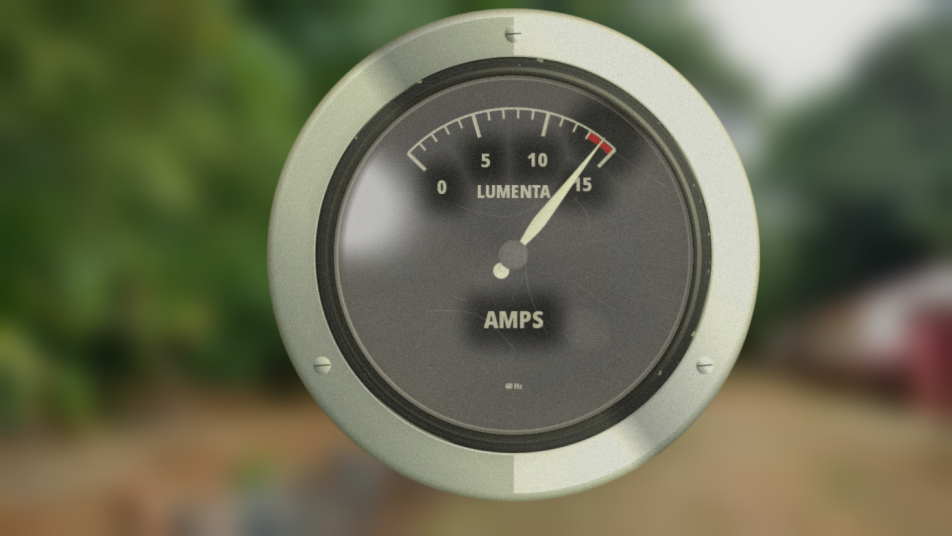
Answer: 14 A
